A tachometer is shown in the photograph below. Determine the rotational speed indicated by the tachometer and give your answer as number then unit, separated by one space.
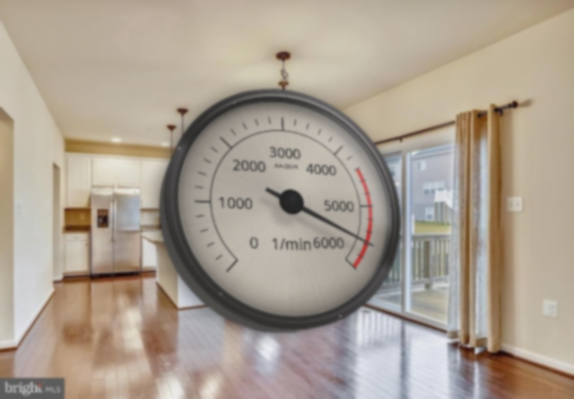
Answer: 5600 rpm
